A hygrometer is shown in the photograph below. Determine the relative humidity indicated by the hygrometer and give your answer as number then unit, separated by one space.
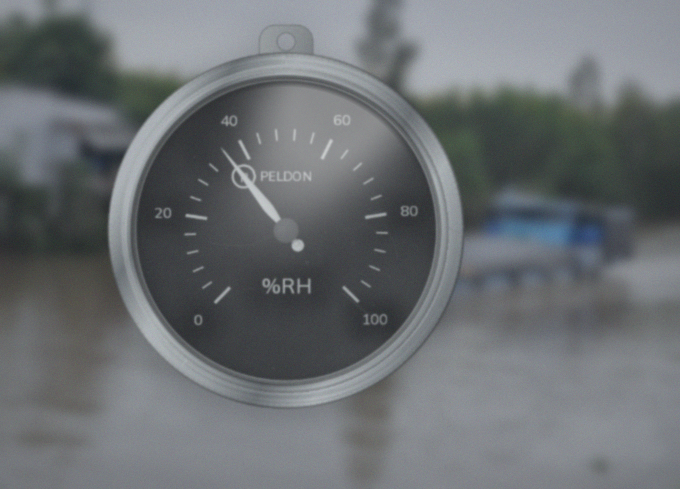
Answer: 36 %
